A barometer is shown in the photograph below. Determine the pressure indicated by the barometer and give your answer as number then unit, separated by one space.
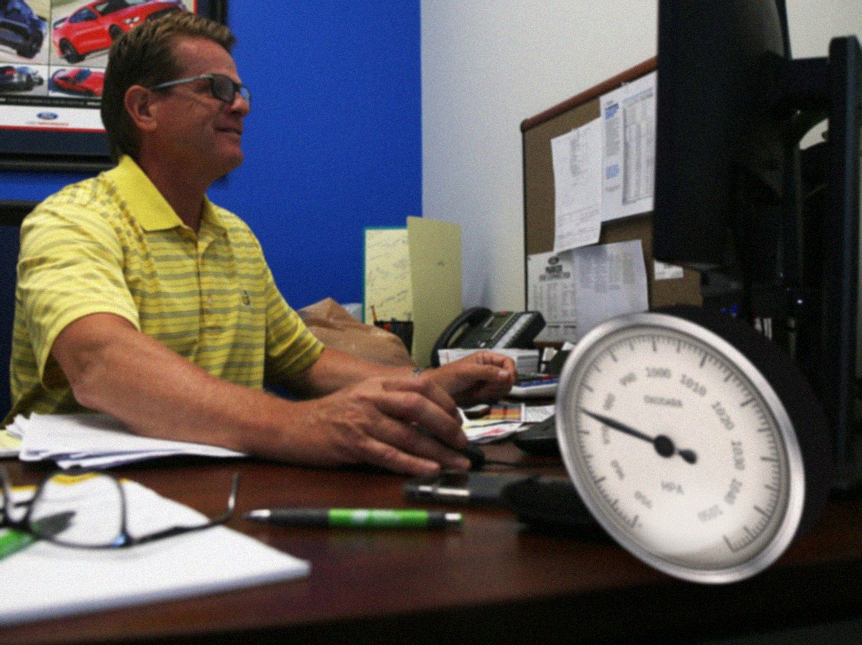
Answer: 975 hPa
